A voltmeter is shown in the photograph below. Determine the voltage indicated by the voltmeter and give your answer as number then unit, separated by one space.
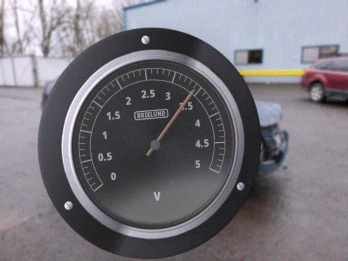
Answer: 3.4 V
